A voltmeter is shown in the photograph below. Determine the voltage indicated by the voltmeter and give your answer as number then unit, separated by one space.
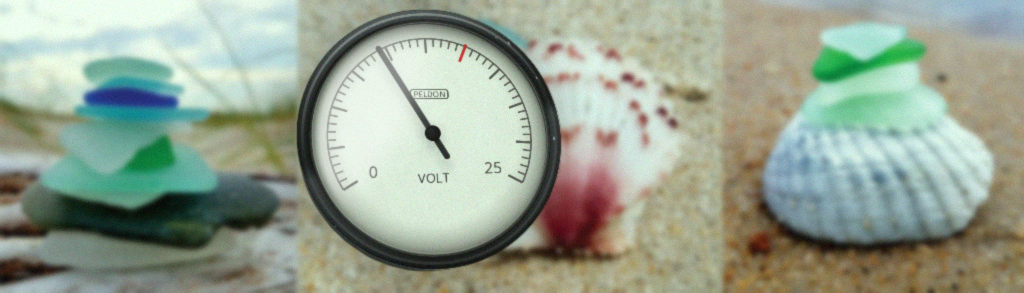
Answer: 9.5 V
